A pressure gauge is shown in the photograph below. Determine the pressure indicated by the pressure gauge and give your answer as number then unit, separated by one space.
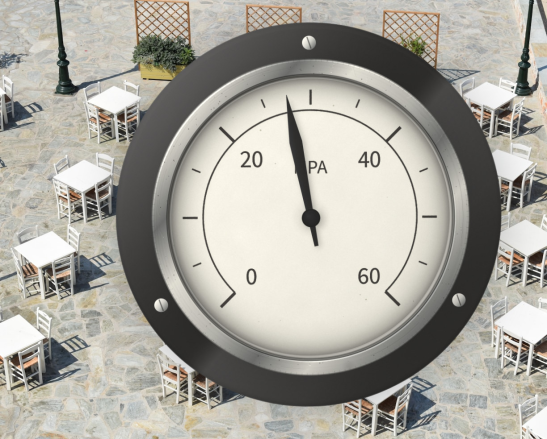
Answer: 27.5 MPa
